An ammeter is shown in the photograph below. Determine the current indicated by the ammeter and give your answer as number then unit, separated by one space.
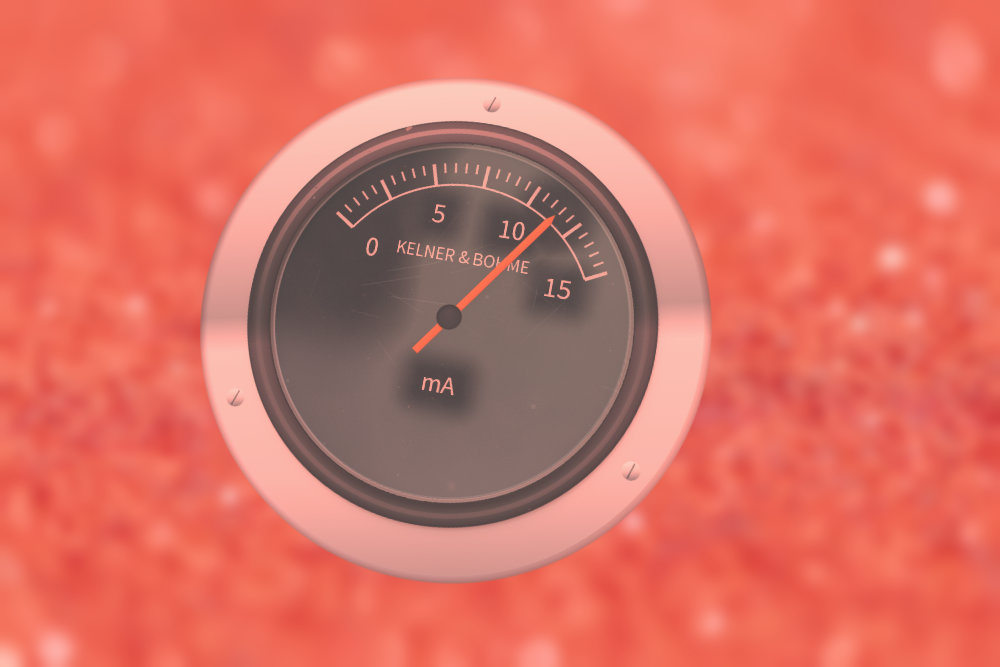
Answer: 11.5 mA
